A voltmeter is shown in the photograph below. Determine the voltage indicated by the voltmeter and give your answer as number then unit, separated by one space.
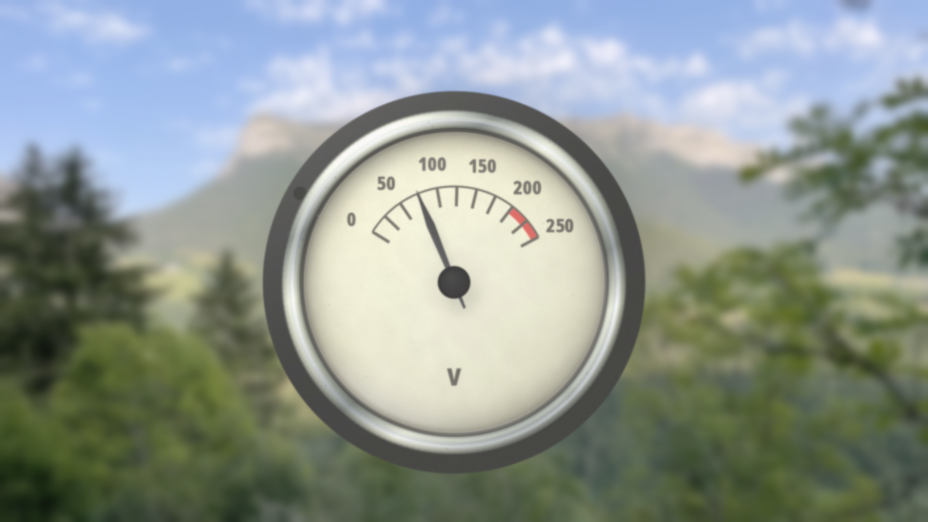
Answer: 75 V
